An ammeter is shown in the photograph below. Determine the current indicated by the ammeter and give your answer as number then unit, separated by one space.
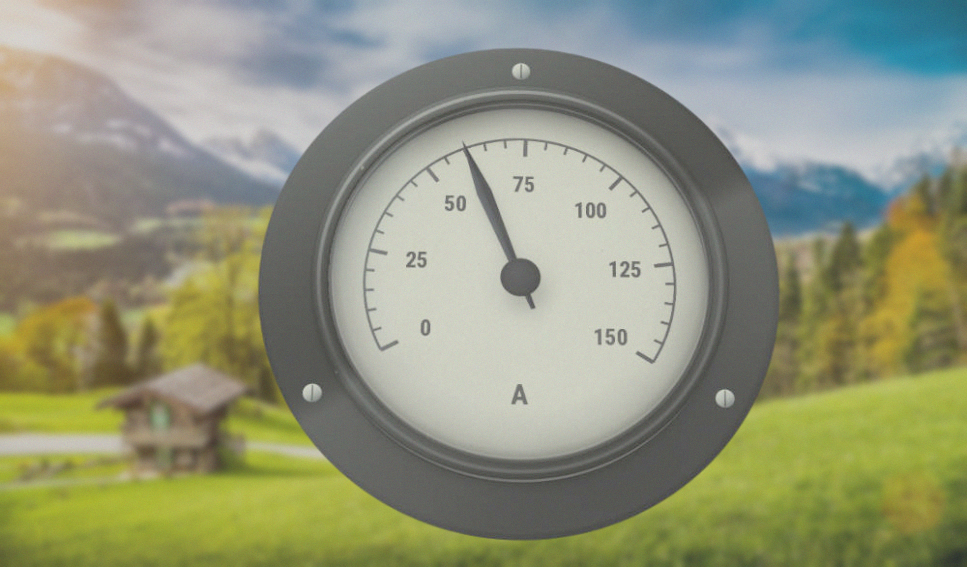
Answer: 60 A
